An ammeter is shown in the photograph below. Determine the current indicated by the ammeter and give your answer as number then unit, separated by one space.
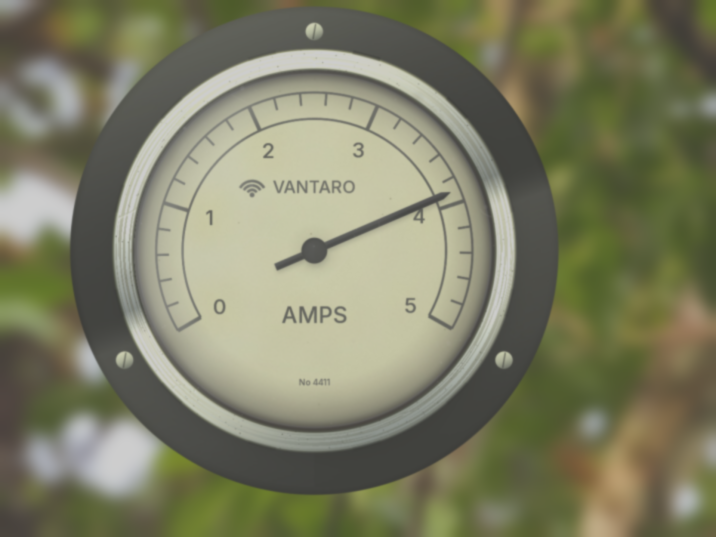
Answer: 3.9 A
